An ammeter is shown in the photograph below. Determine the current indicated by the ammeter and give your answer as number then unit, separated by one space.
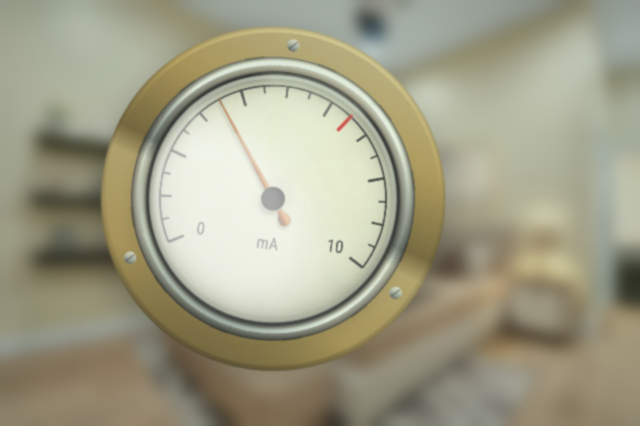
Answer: 3.5 mA
